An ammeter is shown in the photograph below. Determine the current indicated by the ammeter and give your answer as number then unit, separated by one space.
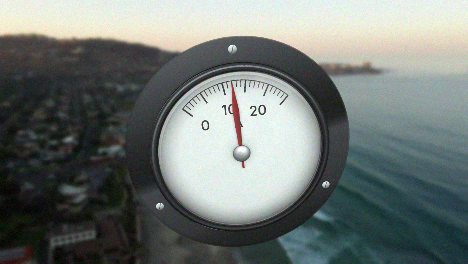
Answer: 12 A
